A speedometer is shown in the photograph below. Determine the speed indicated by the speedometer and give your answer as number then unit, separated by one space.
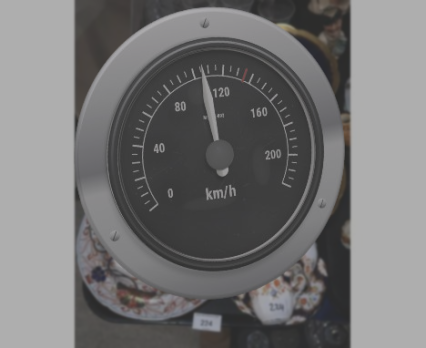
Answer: 105 km/h
